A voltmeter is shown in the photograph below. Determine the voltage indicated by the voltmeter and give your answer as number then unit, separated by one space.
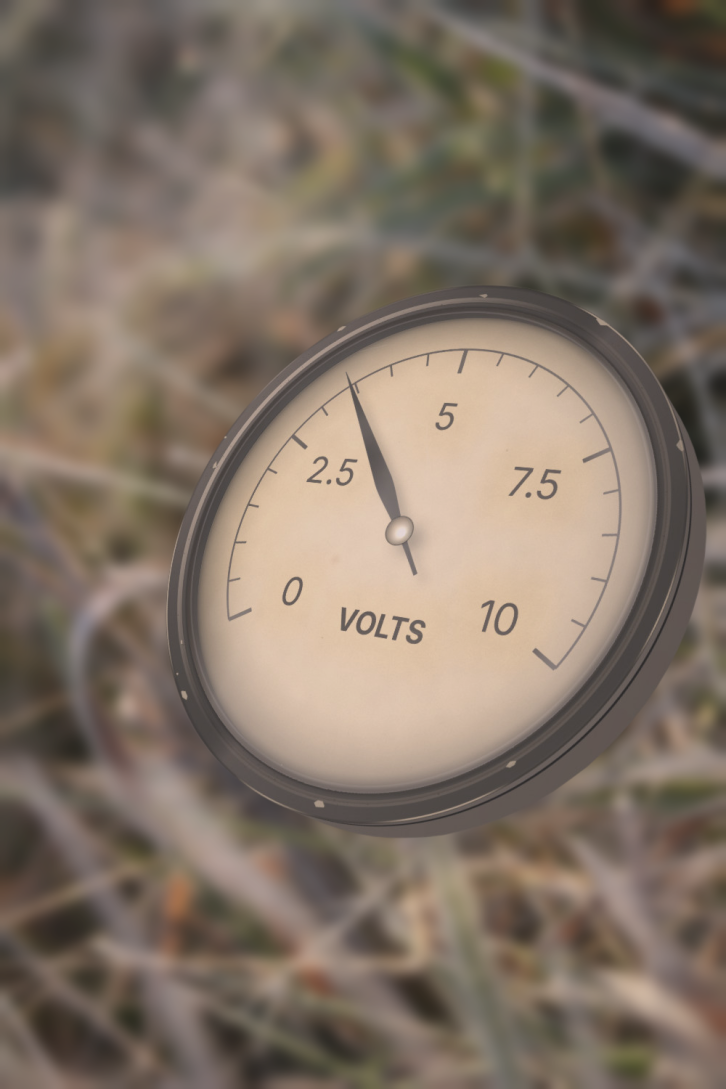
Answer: 3.5 V
